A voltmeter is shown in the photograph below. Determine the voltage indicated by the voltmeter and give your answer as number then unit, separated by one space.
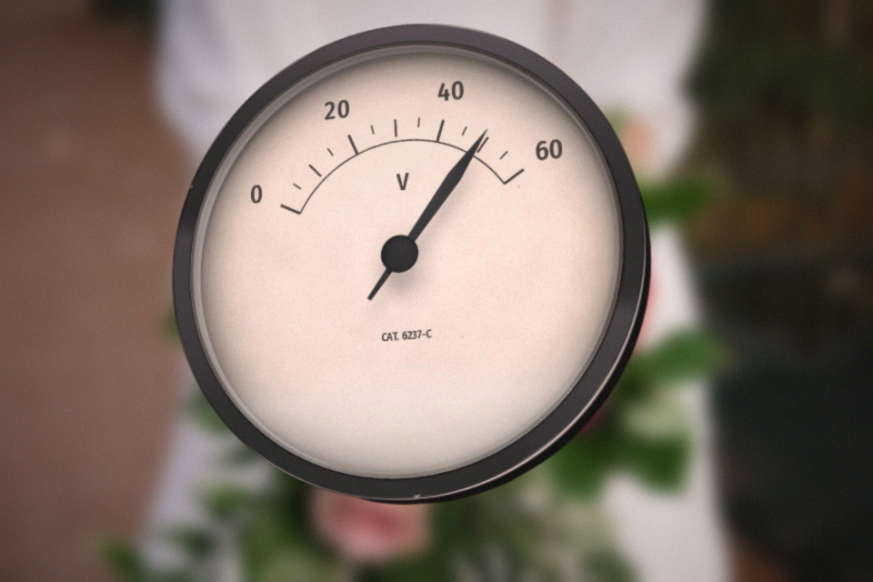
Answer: 50 V
